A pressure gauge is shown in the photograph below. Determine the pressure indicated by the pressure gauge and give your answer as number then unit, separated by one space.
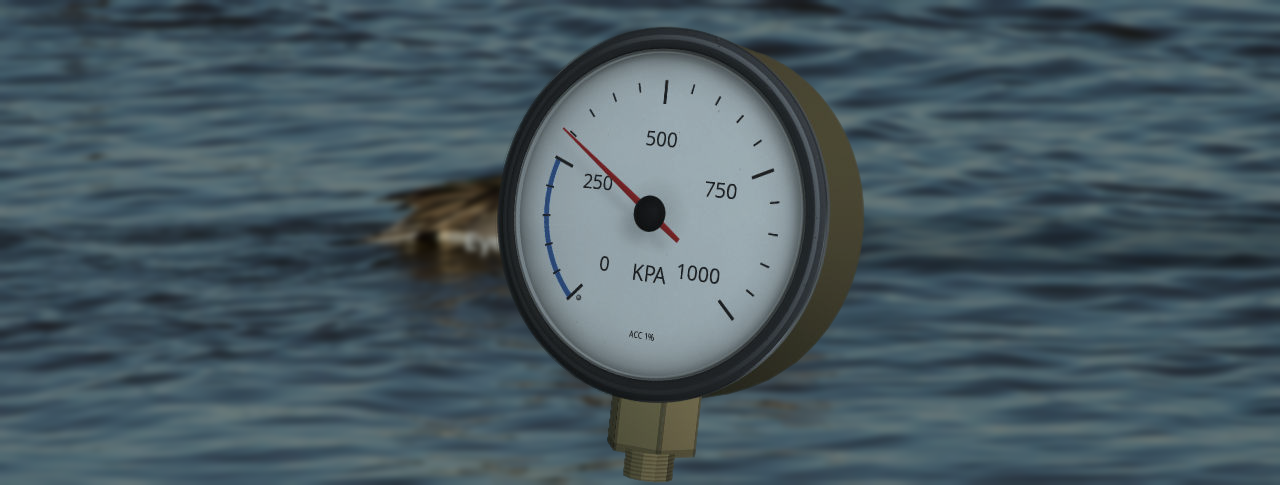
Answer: 300 kPa
